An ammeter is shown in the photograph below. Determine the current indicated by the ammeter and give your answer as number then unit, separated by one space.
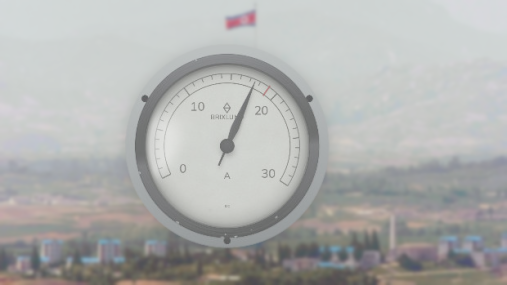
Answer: 17.5 A
